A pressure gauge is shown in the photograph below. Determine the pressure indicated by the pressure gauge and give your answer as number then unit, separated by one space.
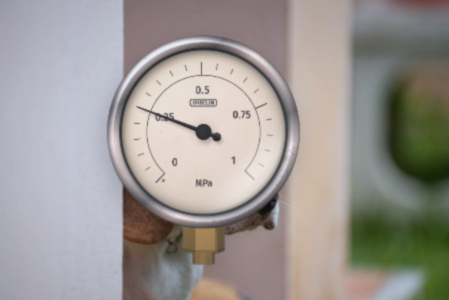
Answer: 0.25 MPa
